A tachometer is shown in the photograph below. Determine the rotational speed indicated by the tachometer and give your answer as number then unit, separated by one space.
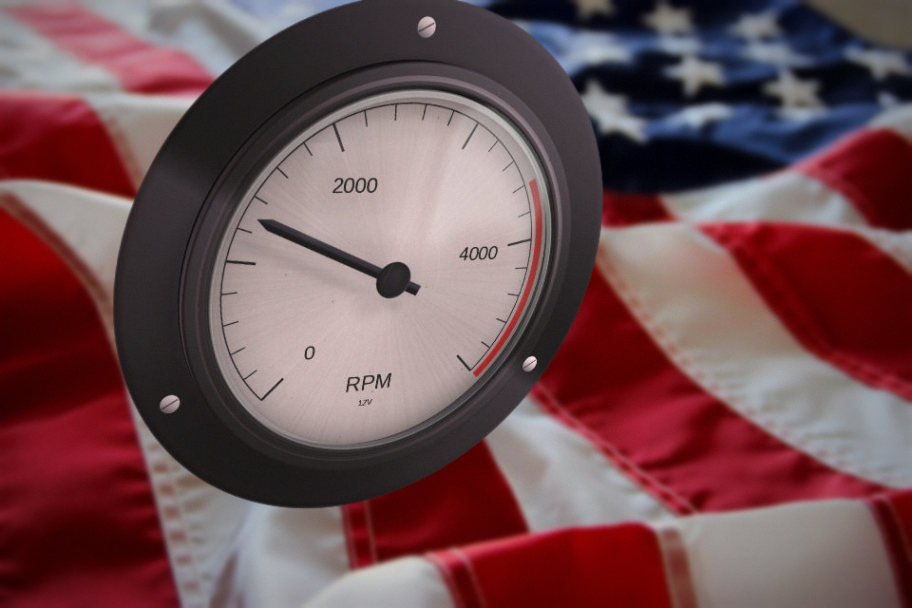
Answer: 1300 rpm
